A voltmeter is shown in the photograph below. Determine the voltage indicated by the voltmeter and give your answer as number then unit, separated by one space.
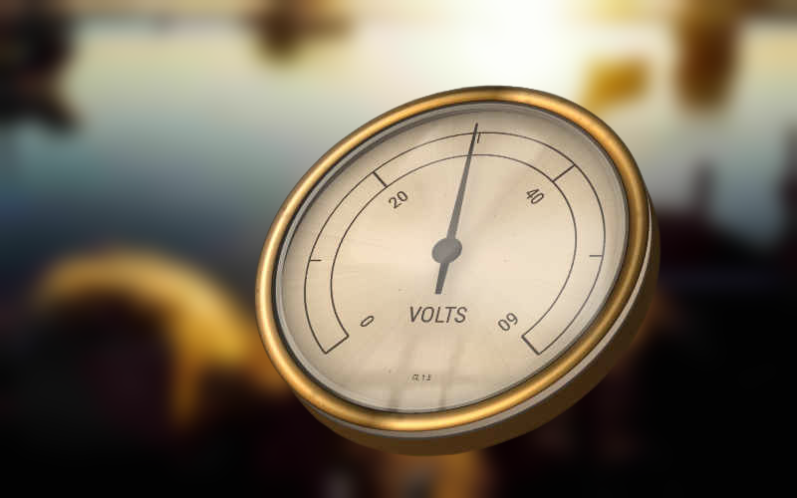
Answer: 30 V
